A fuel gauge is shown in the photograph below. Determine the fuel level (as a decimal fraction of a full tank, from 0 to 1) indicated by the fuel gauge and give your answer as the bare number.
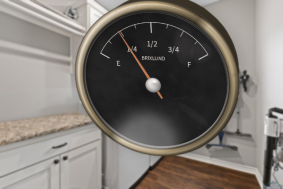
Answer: 0.25
